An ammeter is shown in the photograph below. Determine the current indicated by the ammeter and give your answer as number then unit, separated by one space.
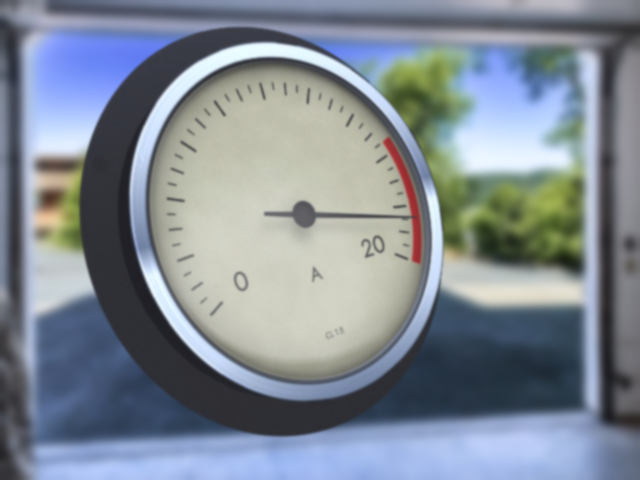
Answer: 18.5 A
